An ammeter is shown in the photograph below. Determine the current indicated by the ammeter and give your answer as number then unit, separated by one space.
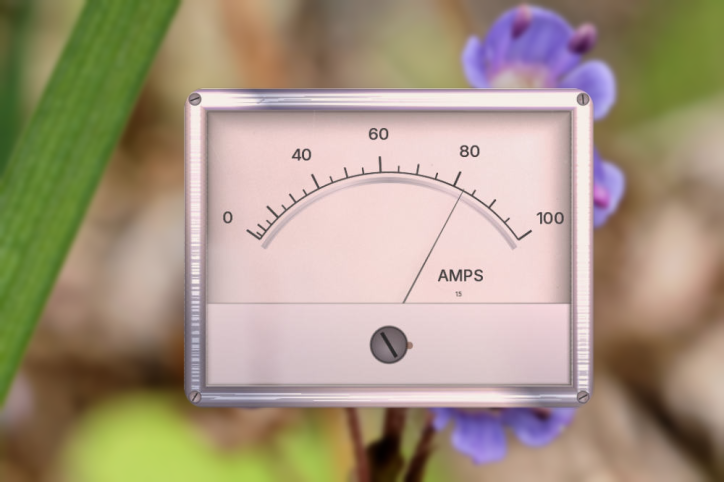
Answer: 82.5 A
